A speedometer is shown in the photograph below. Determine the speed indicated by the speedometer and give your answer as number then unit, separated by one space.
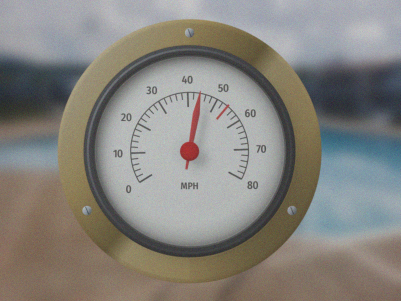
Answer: 44 mph
